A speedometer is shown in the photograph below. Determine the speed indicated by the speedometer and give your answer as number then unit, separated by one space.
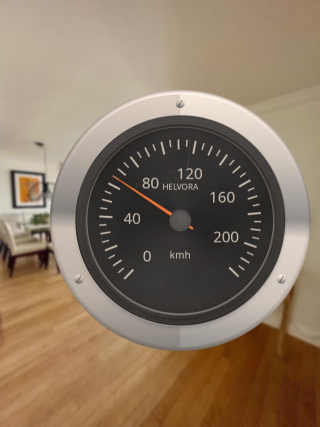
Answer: 65 km/h
